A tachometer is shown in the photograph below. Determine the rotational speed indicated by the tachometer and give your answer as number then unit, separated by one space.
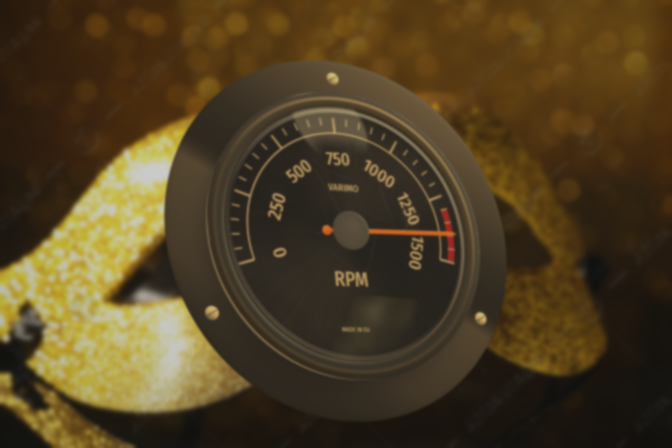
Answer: 1400 rpm
